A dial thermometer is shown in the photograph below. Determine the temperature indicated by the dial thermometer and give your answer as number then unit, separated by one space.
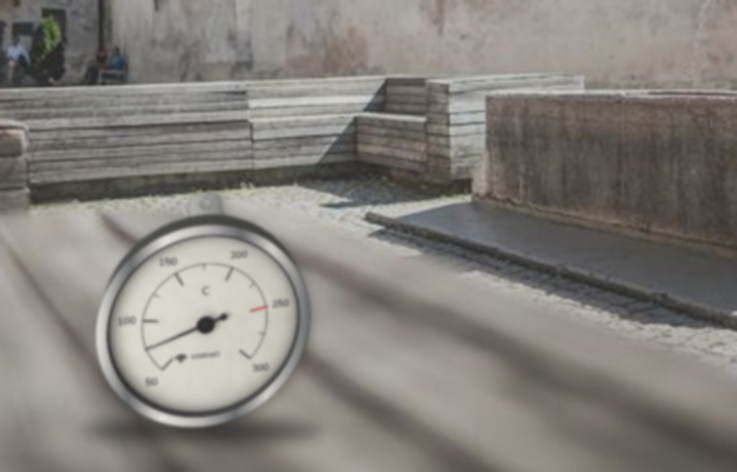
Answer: 75 °C
